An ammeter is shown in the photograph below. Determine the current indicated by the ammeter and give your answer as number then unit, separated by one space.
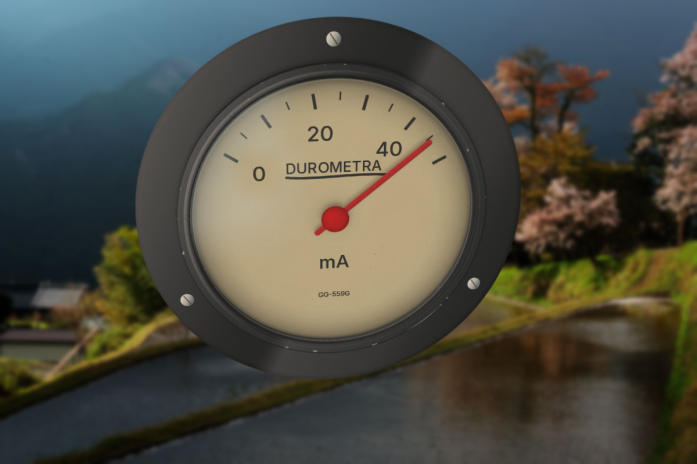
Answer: 45 mA
